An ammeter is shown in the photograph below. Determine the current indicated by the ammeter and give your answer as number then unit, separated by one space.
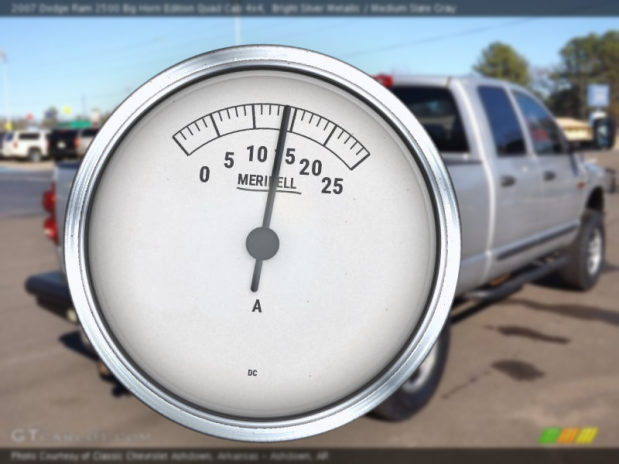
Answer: 14 A
